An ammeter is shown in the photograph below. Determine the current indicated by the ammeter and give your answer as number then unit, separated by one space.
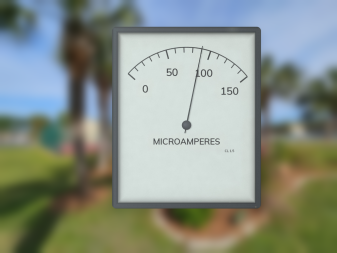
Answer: 90 µA
